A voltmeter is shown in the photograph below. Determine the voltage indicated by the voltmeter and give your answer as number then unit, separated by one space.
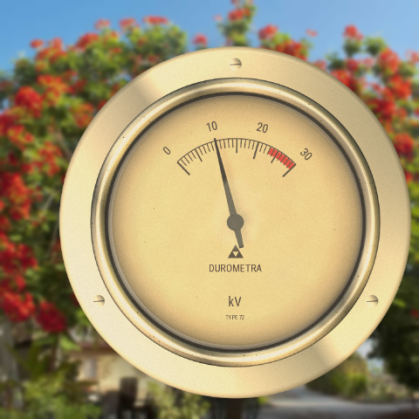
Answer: 10 kV
